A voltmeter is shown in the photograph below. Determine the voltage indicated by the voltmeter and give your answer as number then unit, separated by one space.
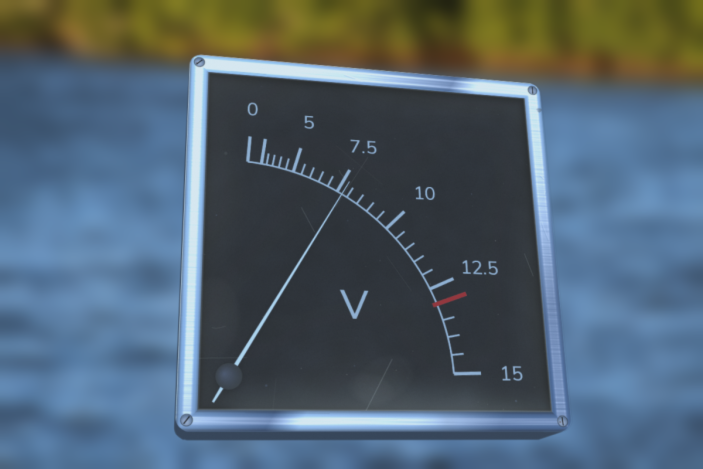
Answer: 7.75 V
